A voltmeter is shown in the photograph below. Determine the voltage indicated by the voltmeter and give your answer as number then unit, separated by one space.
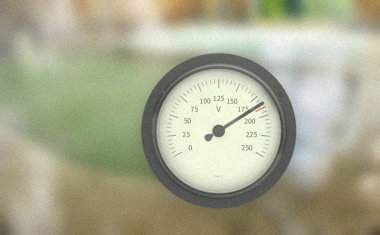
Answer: 185 V
